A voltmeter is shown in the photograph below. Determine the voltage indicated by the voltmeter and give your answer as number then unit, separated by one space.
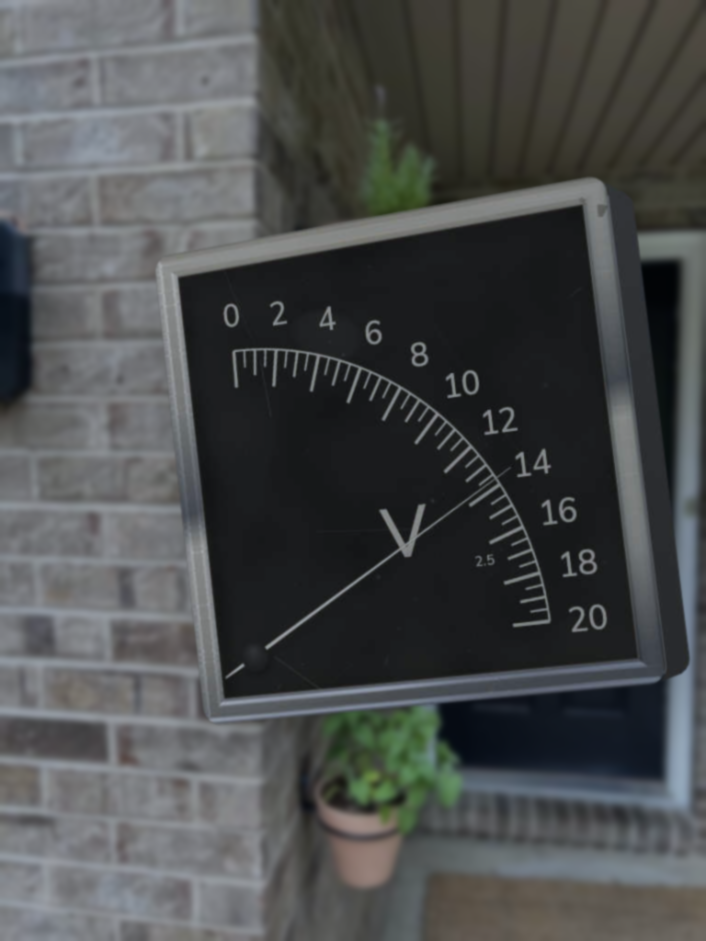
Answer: 13.75 V
